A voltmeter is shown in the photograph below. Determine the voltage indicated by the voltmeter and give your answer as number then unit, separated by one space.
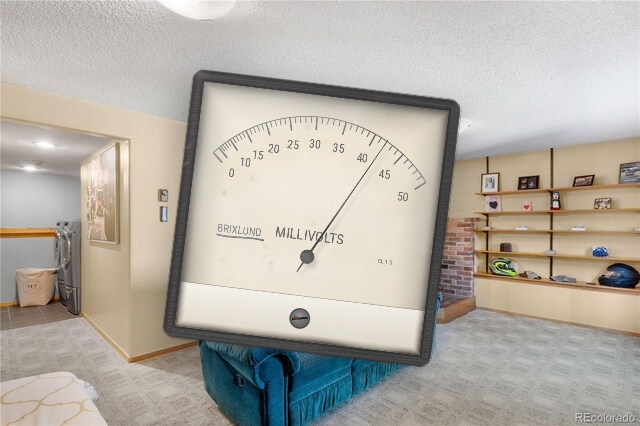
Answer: 42 mV
